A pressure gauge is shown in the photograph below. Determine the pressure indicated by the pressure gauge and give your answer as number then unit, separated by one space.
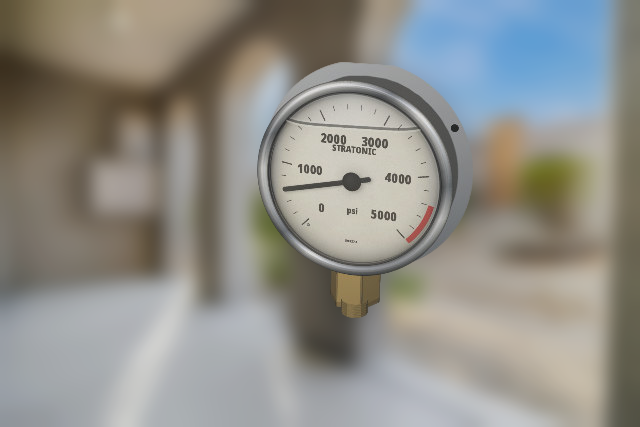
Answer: 600 psi
